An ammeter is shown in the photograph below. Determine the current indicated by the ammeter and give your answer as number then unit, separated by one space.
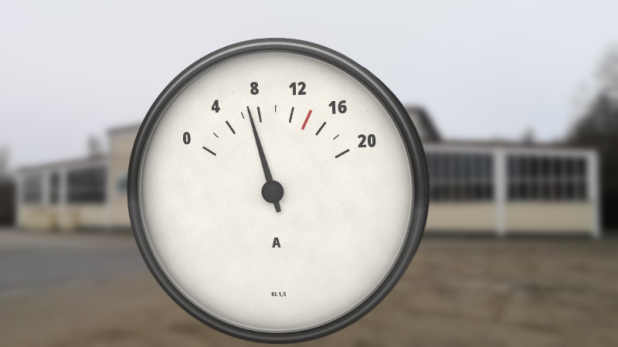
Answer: 7 A
